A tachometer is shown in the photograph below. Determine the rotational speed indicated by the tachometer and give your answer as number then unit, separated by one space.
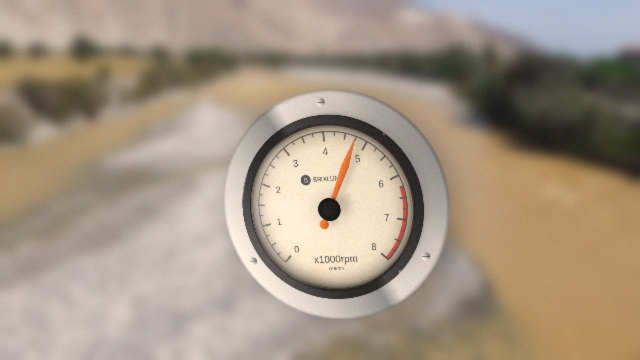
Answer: 4750 rpm
